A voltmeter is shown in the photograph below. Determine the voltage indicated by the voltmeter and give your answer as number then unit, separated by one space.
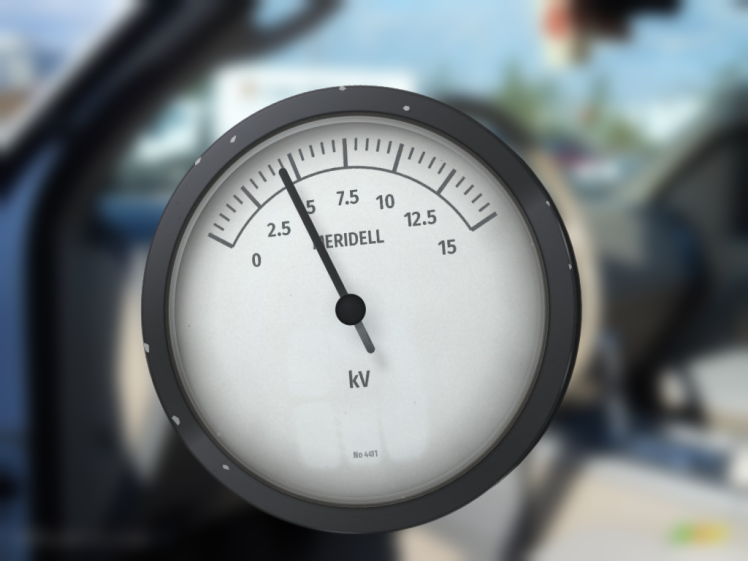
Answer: 4.5 kV
